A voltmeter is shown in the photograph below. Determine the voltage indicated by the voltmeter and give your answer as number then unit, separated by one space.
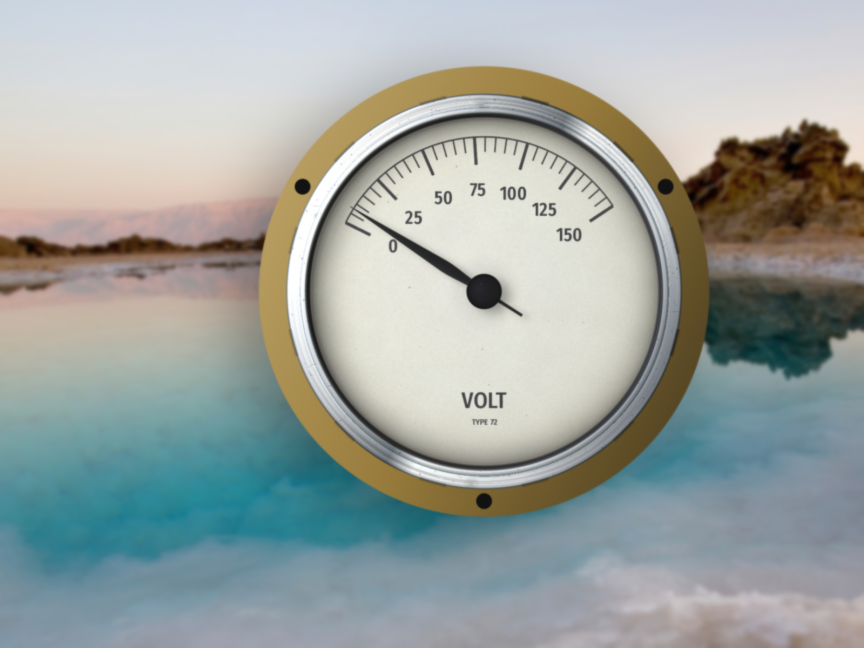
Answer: 7.5 V
